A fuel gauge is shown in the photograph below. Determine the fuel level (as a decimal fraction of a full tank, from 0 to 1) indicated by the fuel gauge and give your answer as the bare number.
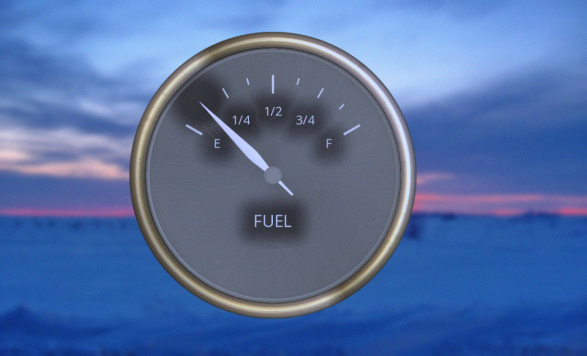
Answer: 0.125
